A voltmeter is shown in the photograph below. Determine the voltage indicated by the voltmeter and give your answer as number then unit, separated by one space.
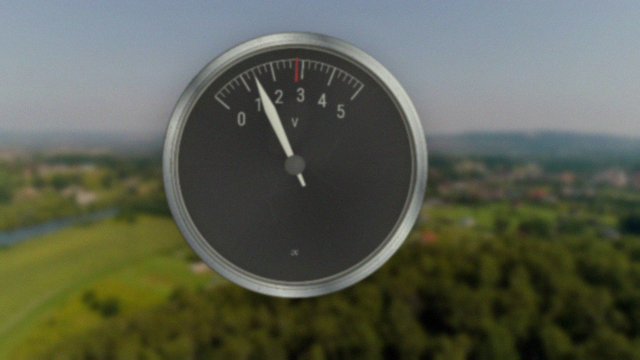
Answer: 1.4 V
